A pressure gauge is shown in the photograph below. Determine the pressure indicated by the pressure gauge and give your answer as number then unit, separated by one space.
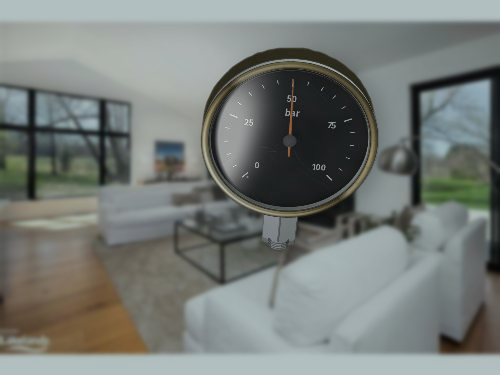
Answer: 50 bar
